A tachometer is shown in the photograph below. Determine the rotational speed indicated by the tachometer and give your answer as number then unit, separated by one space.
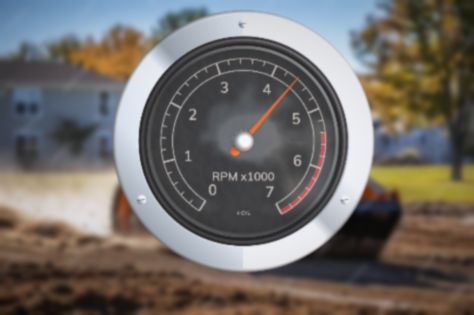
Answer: 4400 rpm
